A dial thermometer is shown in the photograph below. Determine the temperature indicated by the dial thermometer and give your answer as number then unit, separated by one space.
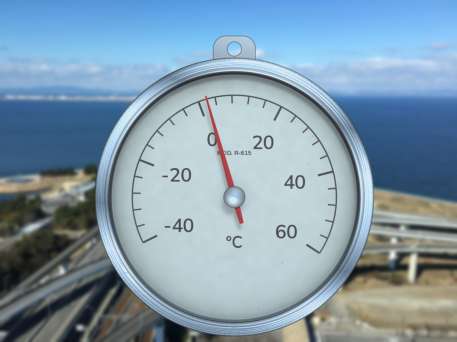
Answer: 2 °C
